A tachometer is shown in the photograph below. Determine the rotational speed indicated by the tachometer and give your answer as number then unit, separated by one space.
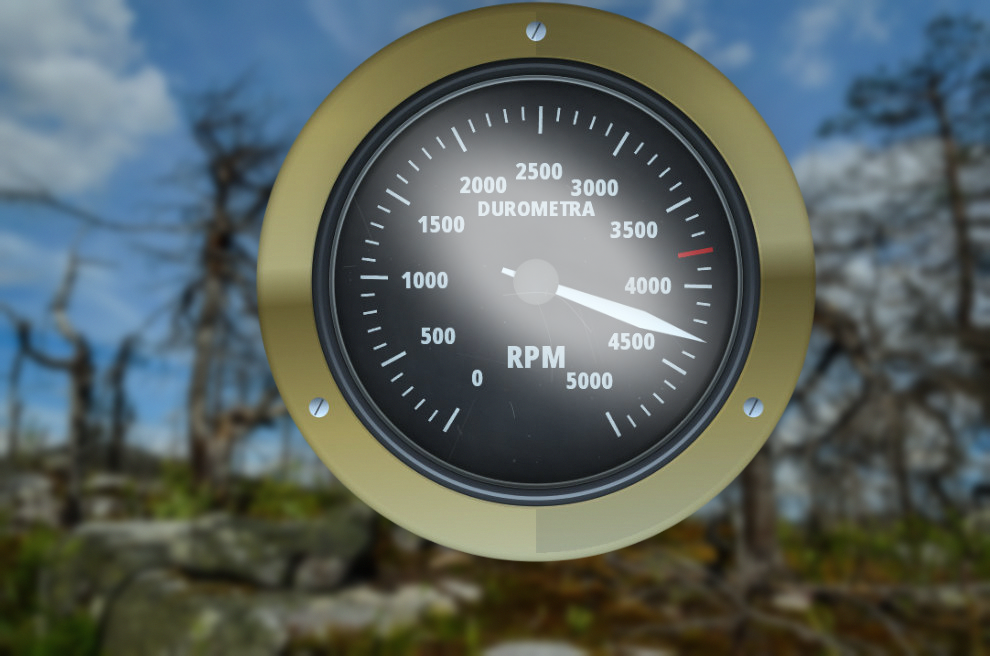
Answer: 4300 rpm
